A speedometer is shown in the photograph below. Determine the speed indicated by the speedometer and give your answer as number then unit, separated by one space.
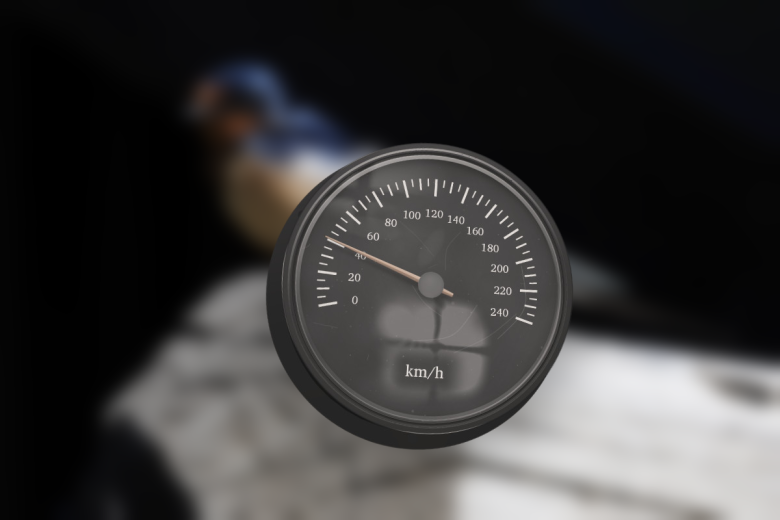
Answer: 40 km/h
